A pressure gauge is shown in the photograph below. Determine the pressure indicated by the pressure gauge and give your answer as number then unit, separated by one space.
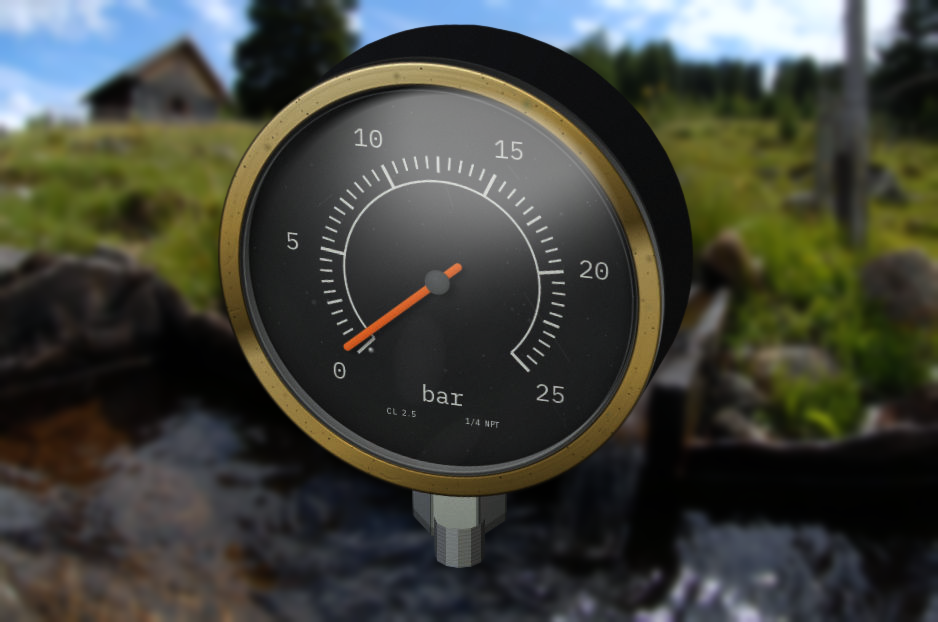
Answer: 0.5 bar
